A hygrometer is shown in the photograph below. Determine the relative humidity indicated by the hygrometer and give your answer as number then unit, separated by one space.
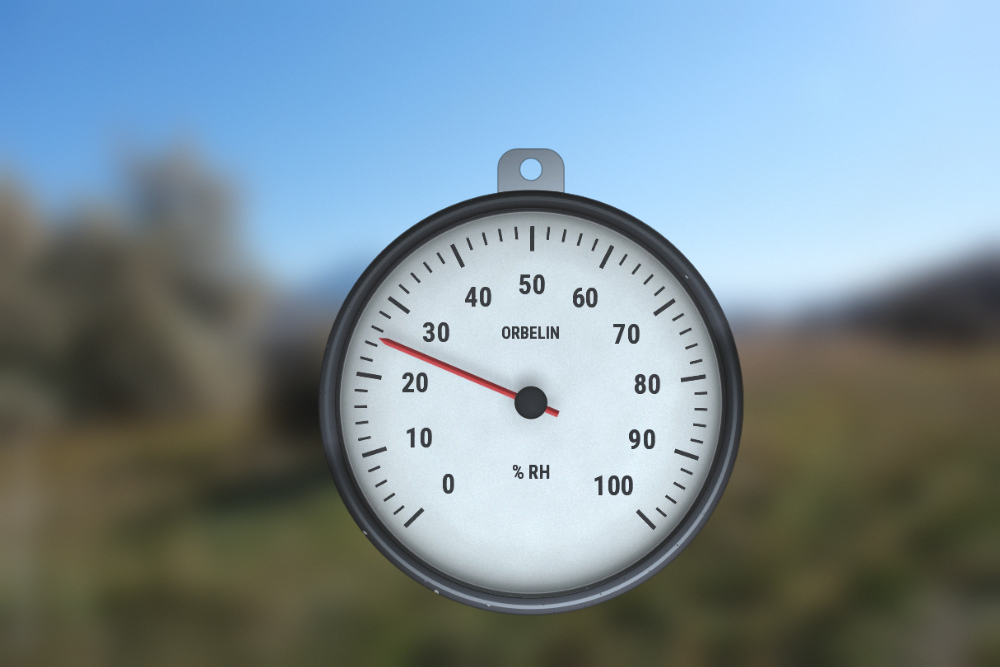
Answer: 25 %
